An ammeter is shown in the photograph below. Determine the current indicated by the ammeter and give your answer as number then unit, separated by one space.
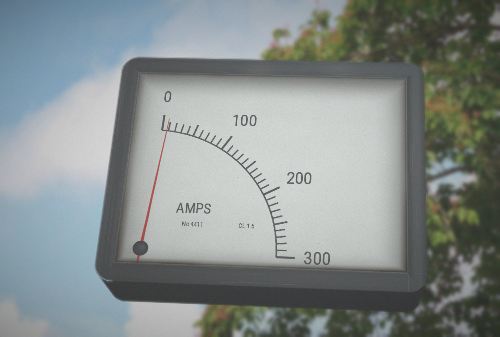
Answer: 10 A
